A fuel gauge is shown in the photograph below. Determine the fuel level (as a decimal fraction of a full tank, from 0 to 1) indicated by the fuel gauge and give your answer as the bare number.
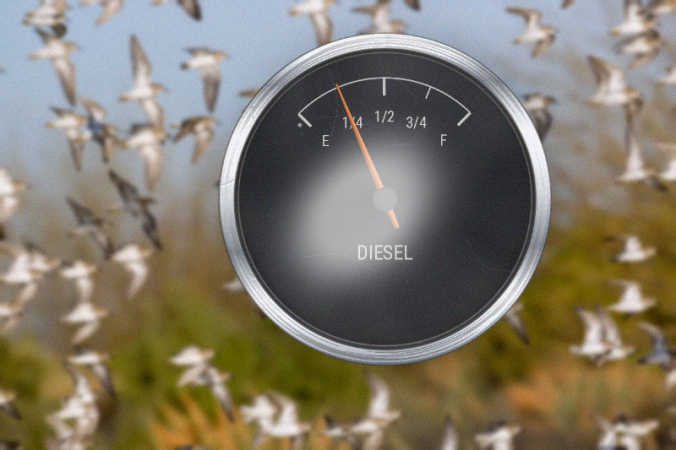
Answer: 0.25
